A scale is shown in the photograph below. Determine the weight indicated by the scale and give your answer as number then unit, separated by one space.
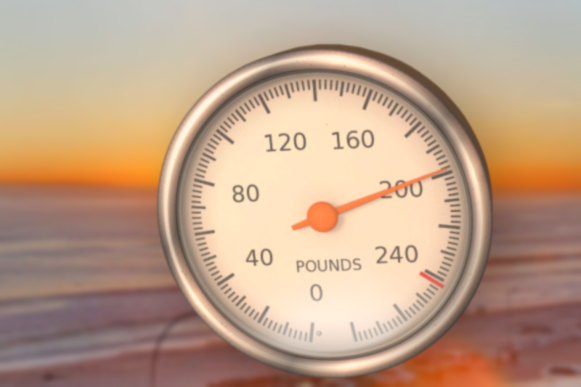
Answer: 198 lb
